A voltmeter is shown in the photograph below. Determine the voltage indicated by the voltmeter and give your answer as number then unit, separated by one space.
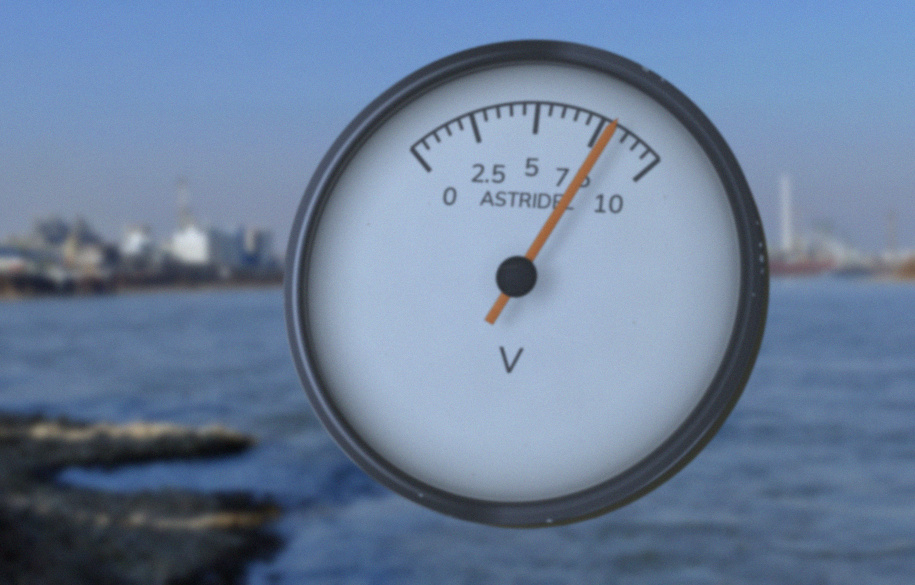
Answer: 8 V
